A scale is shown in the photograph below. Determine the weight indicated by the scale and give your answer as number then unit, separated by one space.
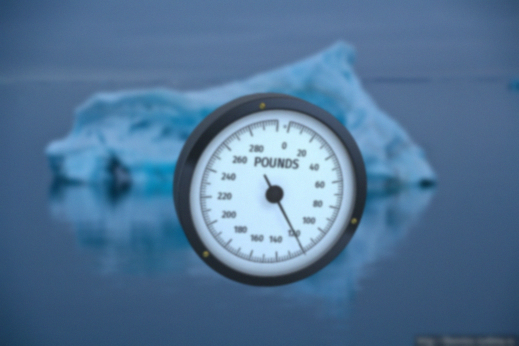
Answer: 120 lb
